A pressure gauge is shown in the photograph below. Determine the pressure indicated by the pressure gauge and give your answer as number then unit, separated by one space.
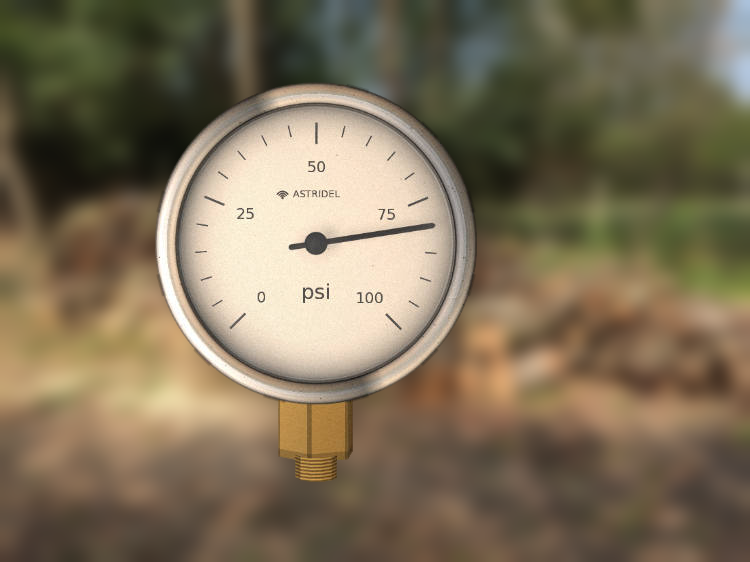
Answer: 80 psi
